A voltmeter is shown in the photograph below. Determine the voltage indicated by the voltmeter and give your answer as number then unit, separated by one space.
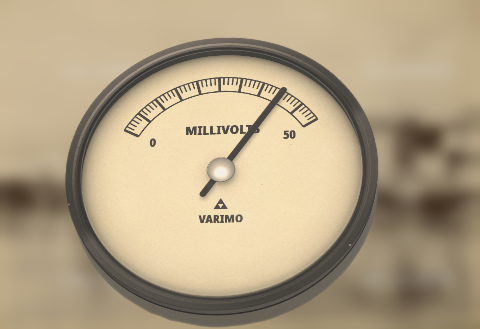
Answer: 40 mV
